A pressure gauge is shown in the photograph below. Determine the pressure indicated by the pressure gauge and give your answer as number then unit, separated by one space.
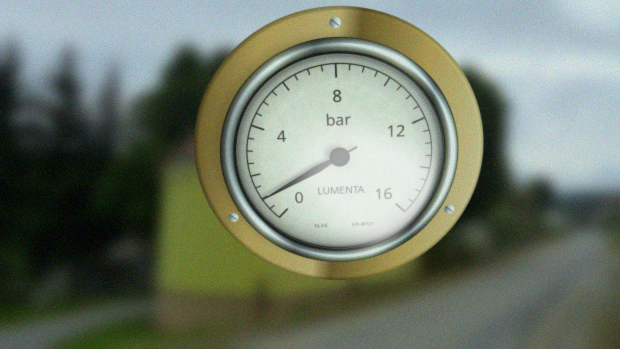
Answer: 1 bar
